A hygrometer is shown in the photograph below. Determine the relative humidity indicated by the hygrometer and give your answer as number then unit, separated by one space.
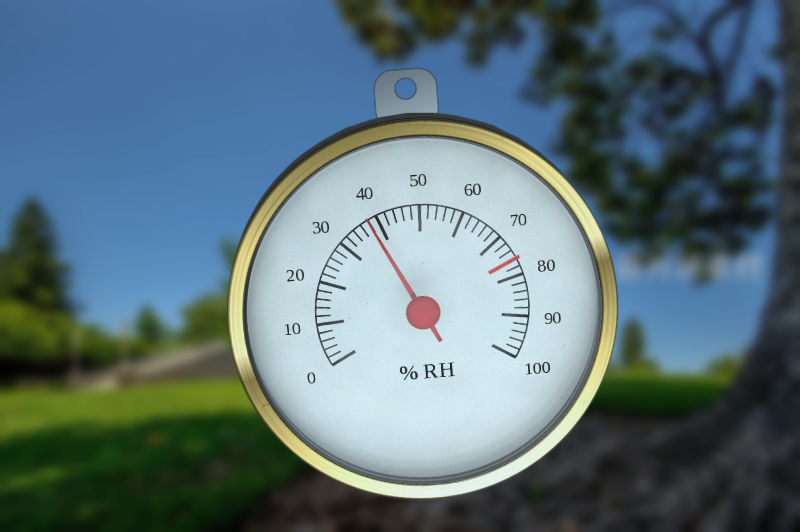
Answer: 38 %
